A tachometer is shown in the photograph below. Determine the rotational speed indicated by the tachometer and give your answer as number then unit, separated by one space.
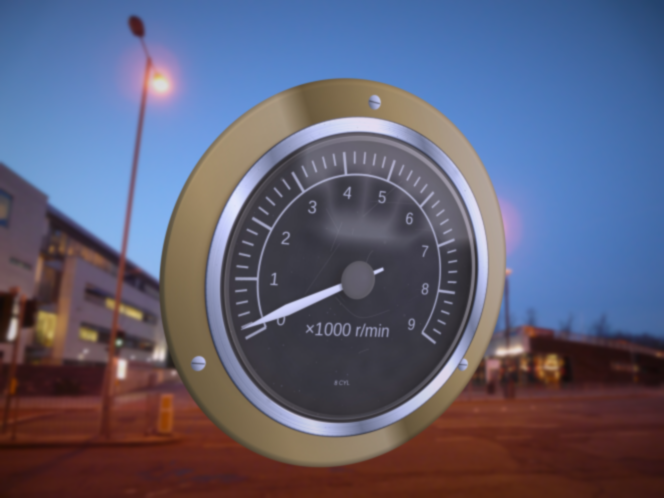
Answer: 200 rpm
